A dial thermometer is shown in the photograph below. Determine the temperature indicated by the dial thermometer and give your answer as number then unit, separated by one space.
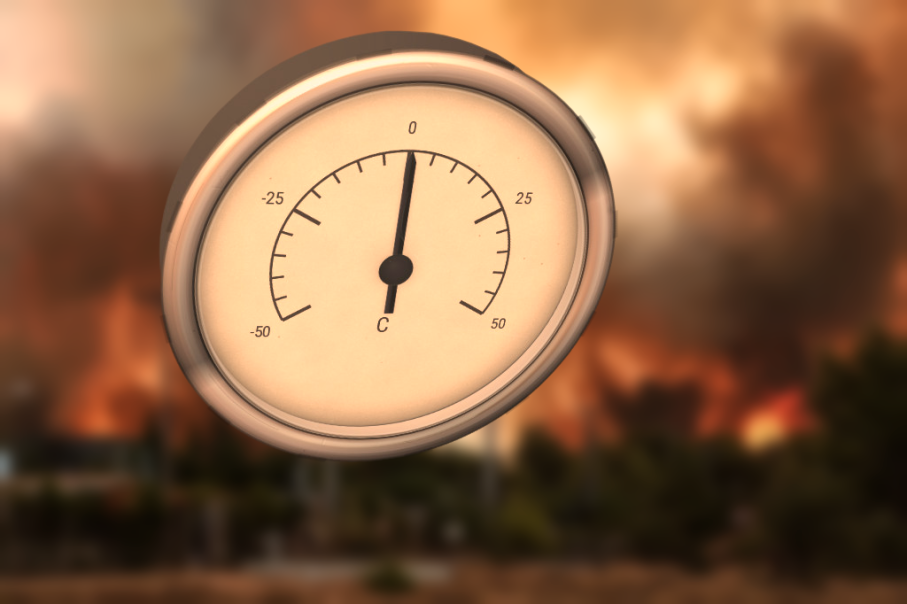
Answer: 0 °C
